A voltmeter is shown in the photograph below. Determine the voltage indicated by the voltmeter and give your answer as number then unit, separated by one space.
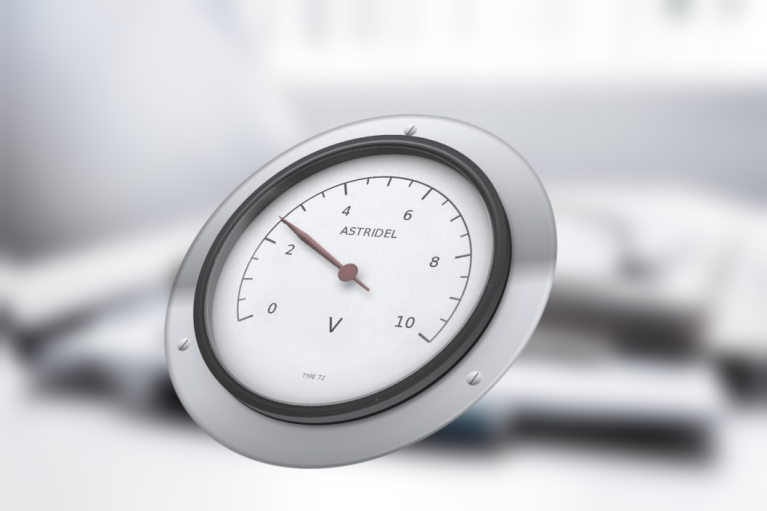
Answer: 2.5 V
